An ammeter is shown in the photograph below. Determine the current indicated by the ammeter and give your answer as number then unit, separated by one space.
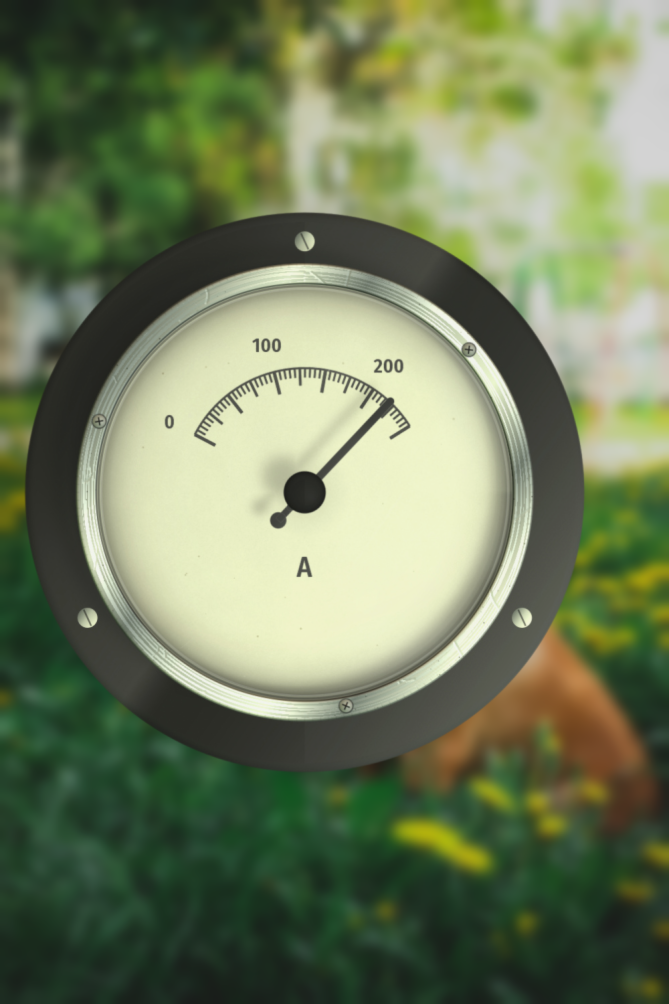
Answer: 220 A
